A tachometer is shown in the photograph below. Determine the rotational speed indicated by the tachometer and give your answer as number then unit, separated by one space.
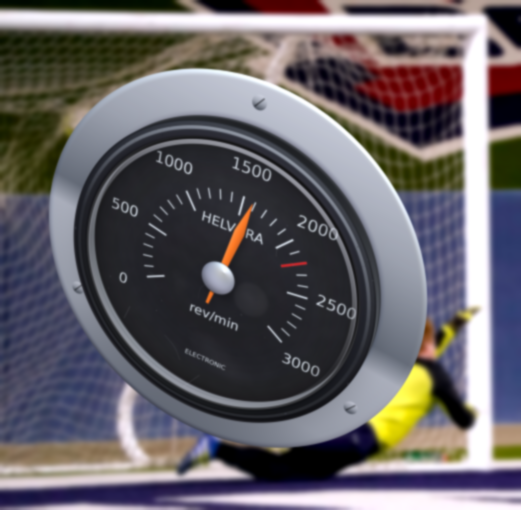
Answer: 1600 rpm
